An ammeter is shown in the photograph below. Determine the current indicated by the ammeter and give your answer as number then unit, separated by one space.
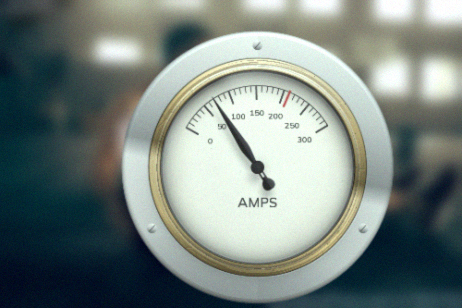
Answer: 70 A
